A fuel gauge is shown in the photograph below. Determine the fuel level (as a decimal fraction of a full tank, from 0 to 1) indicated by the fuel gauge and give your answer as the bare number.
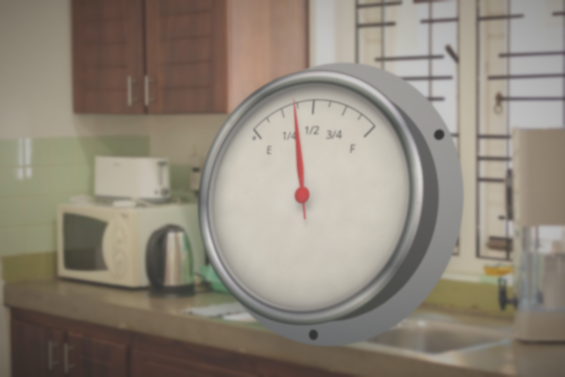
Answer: 0.375
